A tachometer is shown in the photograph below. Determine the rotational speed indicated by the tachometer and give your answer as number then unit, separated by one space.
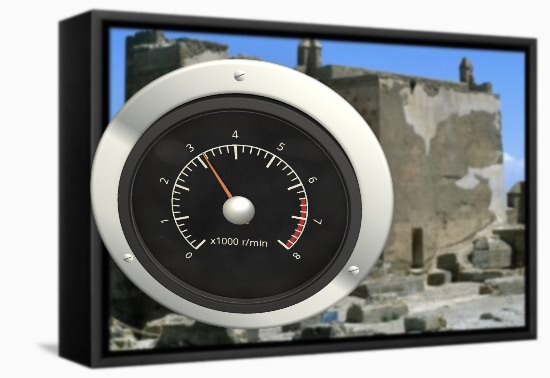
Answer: 3200 rpm
